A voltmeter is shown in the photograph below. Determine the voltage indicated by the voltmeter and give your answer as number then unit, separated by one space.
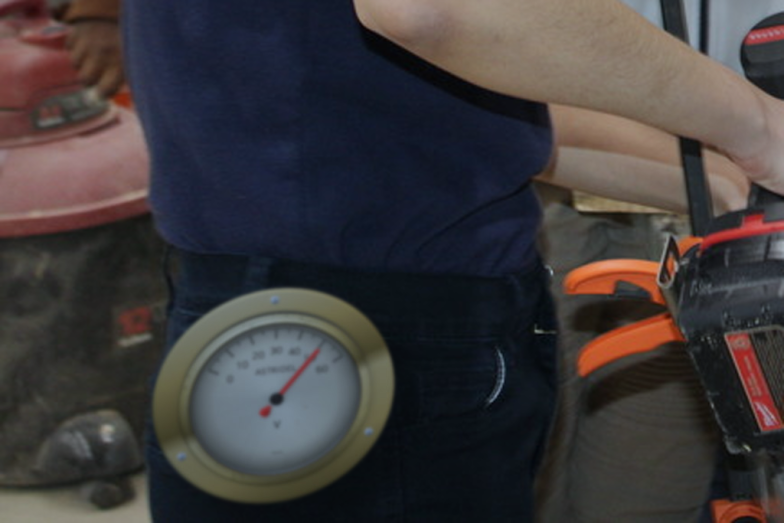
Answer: 50 V
